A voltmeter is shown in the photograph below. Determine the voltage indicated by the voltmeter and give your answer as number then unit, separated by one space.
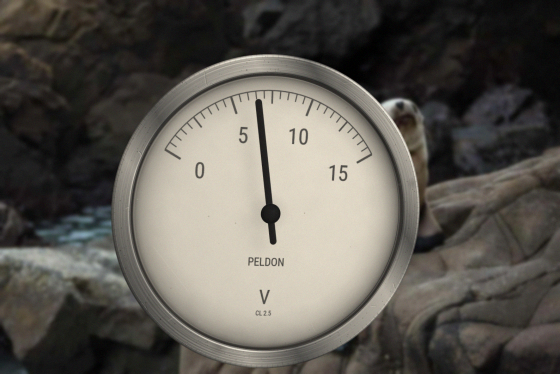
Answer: 6.5 V
